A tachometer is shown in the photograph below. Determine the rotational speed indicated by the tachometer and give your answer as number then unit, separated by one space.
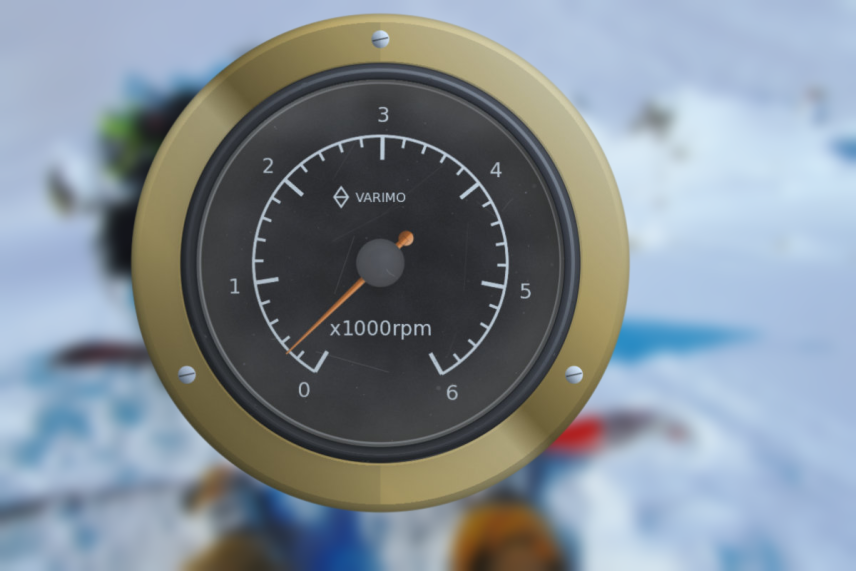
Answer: 300 rpm
